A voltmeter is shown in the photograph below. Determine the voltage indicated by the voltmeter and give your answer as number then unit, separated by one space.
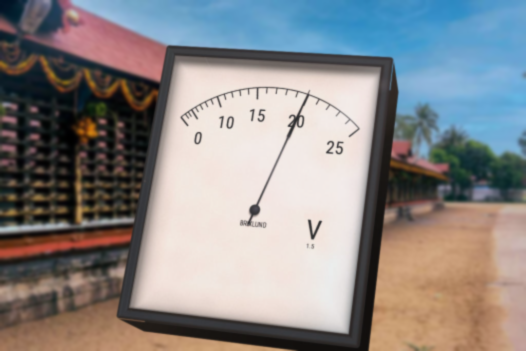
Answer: 20 V
